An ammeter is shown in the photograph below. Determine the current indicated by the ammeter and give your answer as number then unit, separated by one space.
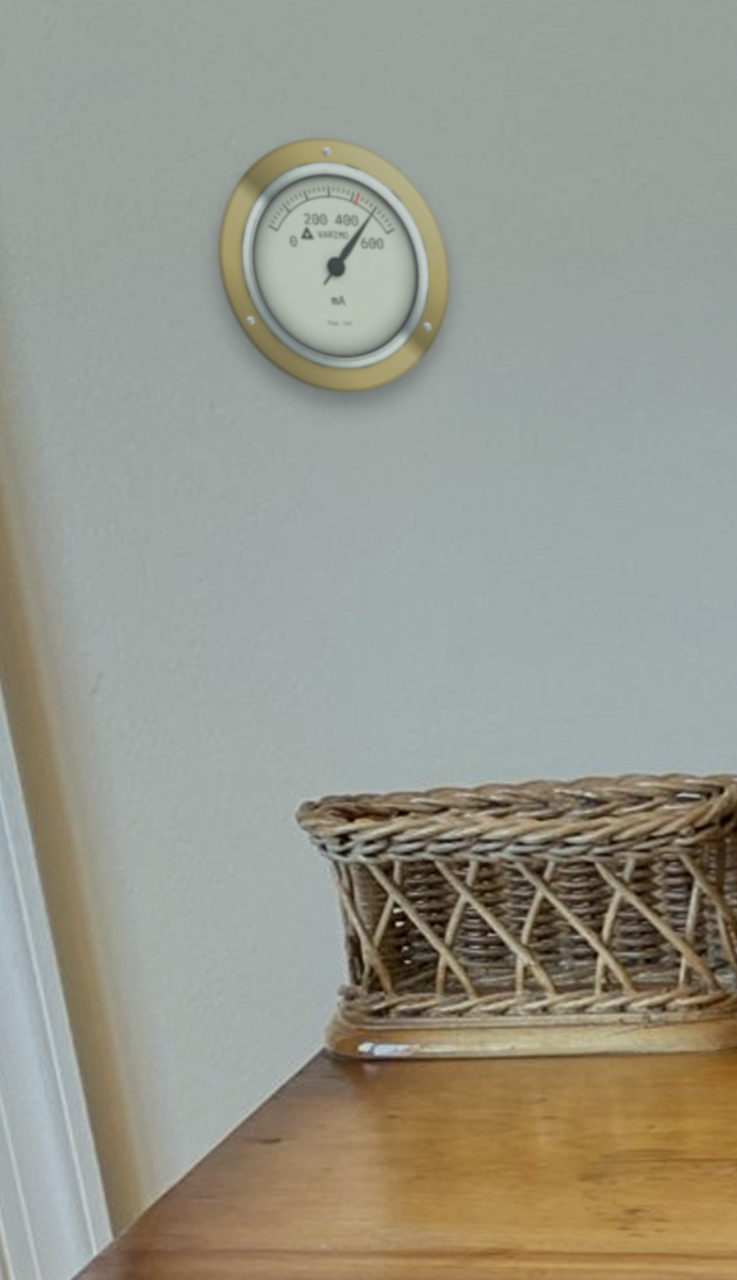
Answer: 500 mA
